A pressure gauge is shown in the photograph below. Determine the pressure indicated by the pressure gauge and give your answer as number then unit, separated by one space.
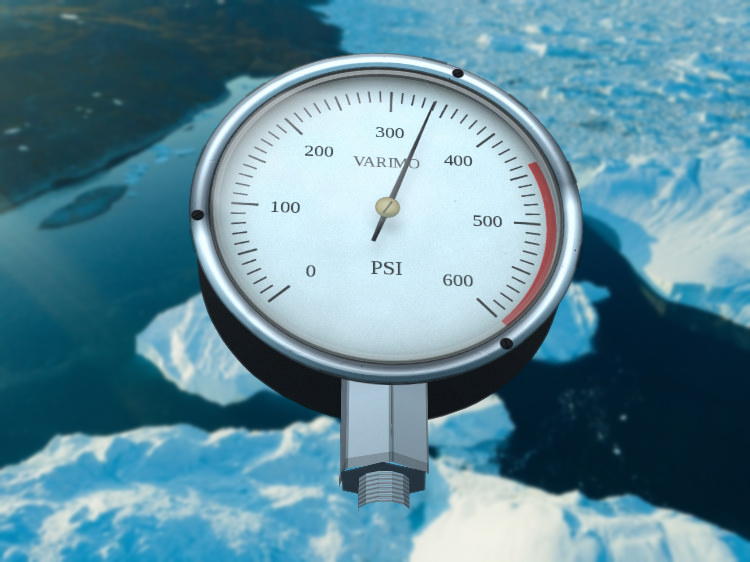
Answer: 340 psi
